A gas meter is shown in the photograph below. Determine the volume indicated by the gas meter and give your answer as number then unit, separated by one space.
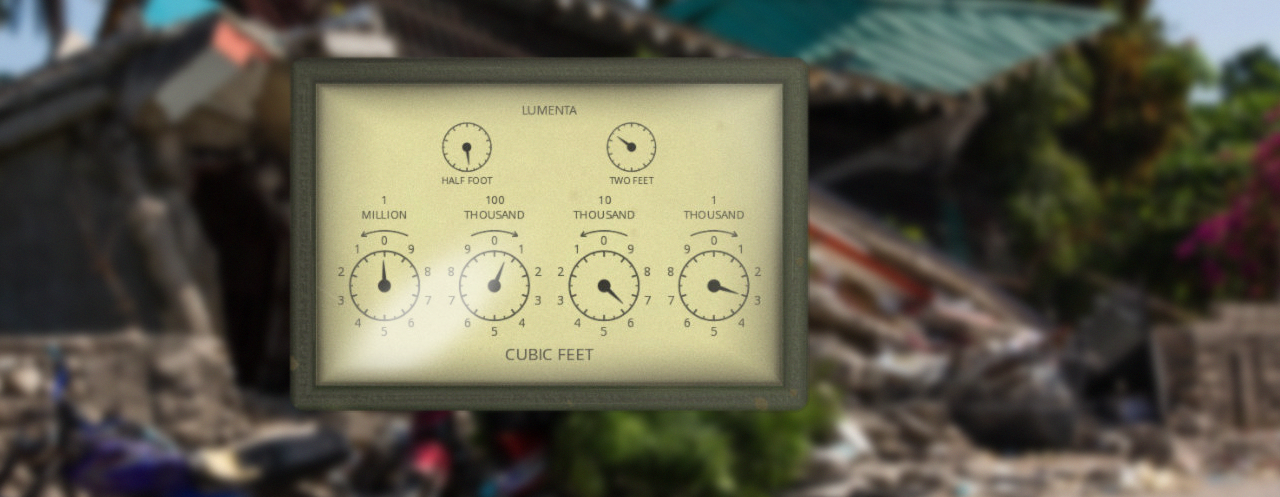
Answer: 6300 ft³
